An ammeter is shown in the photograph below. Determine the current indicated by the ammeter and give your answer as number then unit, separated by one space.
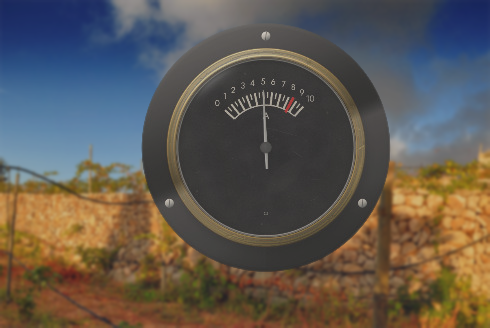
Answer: 5 A
